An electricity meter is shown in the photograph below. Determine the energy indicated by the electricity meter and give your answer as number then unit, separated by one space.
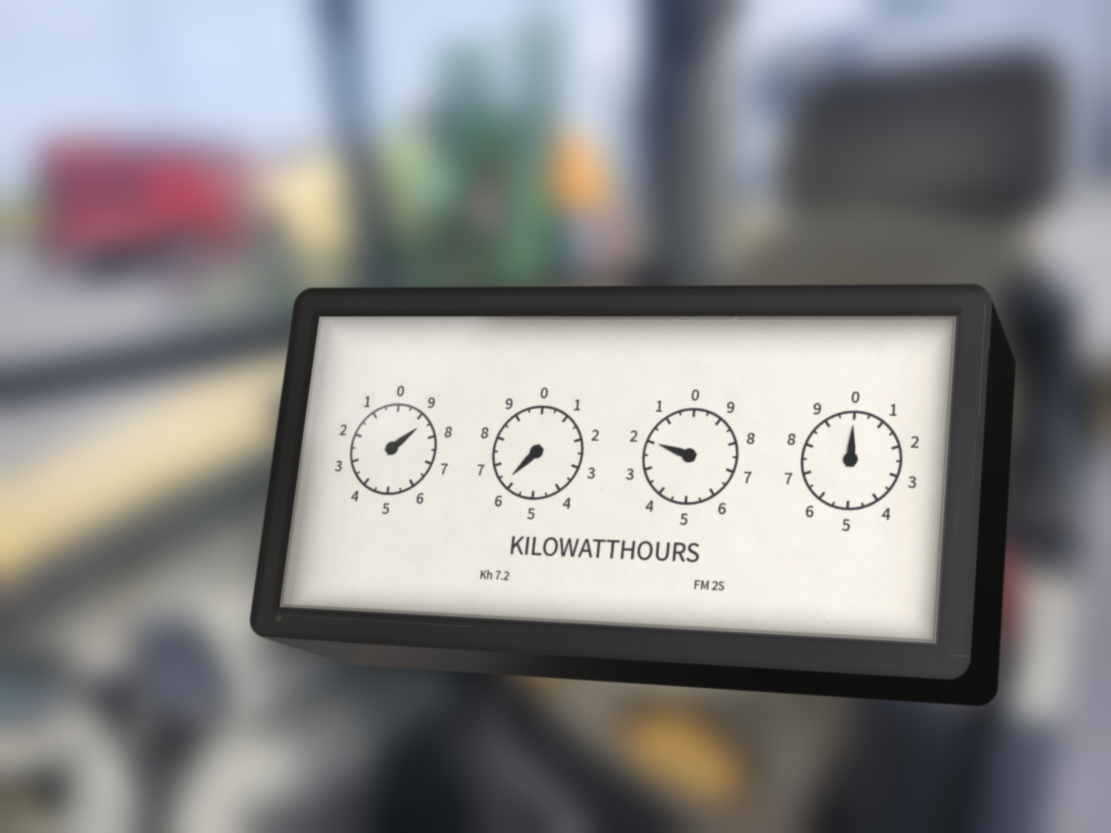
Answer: 8620 kWh
